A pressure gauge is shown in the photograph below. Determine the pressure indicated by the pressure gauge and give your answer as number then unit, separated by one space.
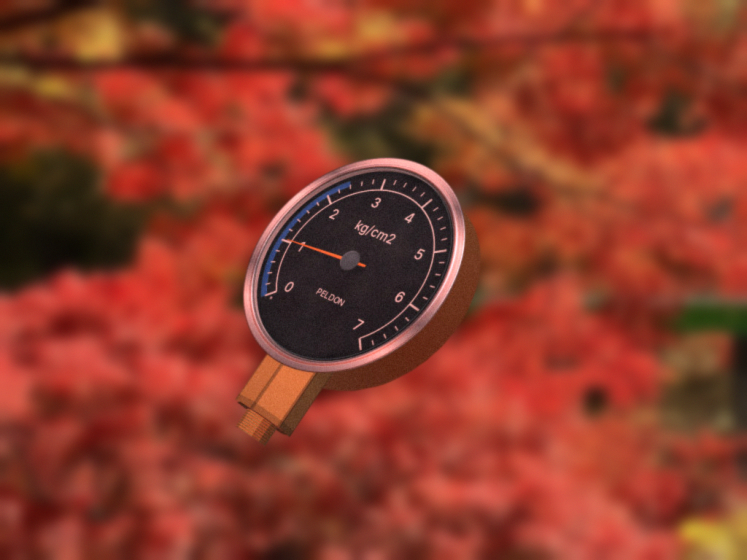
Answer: 1 kg/cm²
